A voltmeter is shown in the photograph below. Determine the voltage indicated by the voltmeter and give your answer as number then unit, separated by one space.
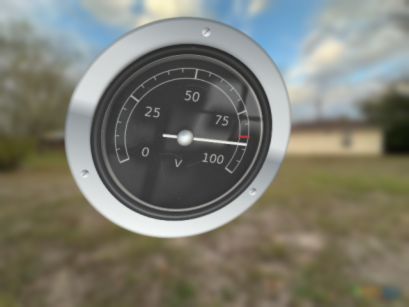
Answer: 87.5 V
